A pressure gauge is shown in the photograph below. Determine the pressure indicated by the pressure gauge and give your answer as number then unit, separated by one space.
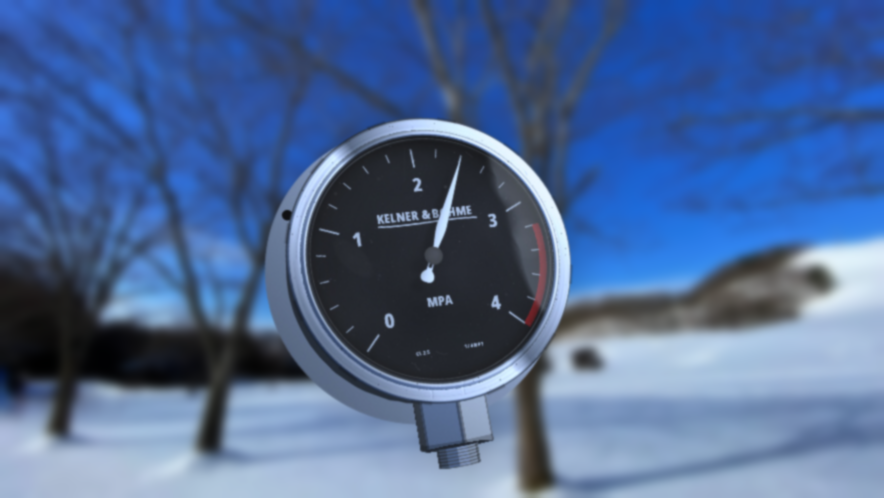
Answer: 2.4 MPa
